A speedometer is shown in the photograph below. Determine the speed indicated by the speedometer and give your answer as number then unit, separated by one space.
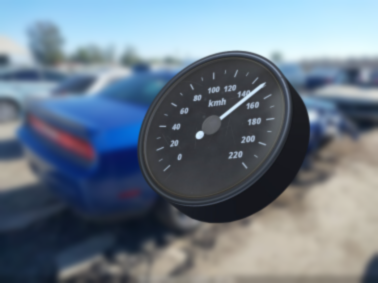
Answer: 150 km/h
